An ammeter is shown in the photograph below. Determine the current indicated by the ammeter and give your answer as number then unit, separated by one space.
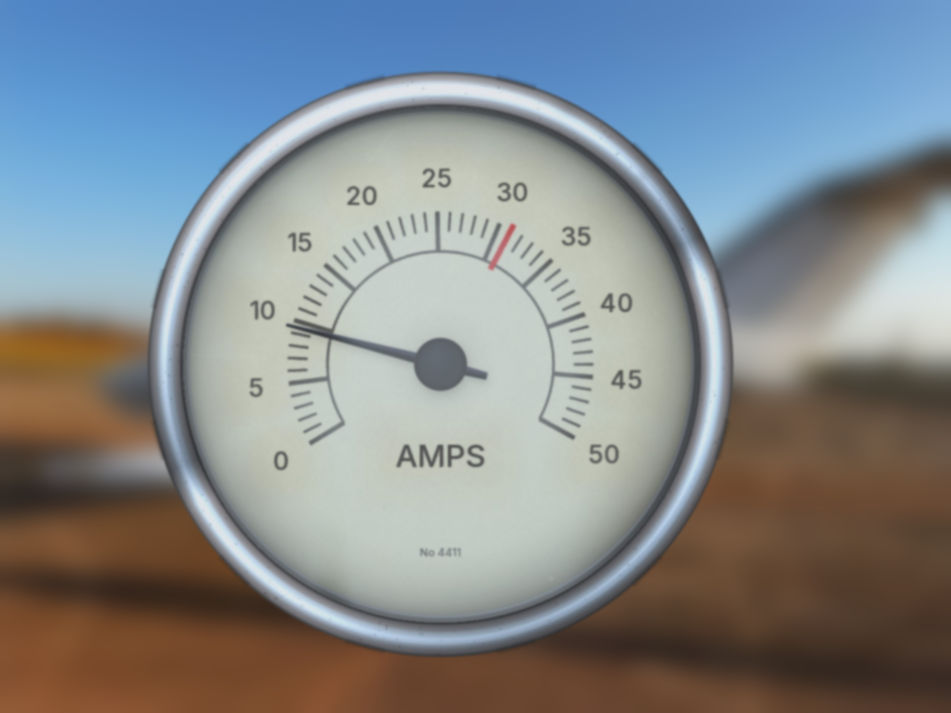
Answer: 9.5 A
